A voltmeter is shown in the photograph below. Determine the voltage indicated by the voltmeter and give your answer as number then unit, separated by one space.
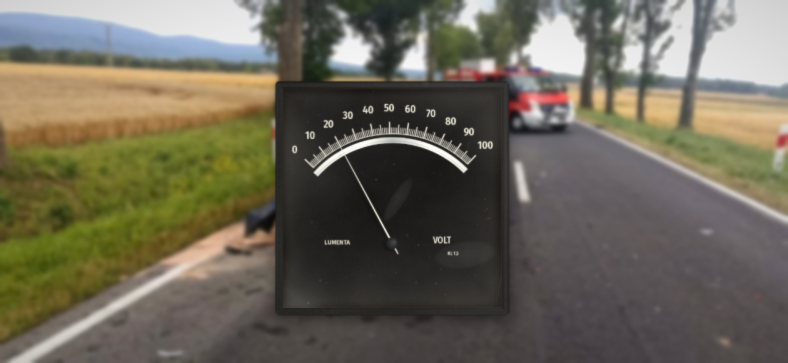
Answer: 20 V
